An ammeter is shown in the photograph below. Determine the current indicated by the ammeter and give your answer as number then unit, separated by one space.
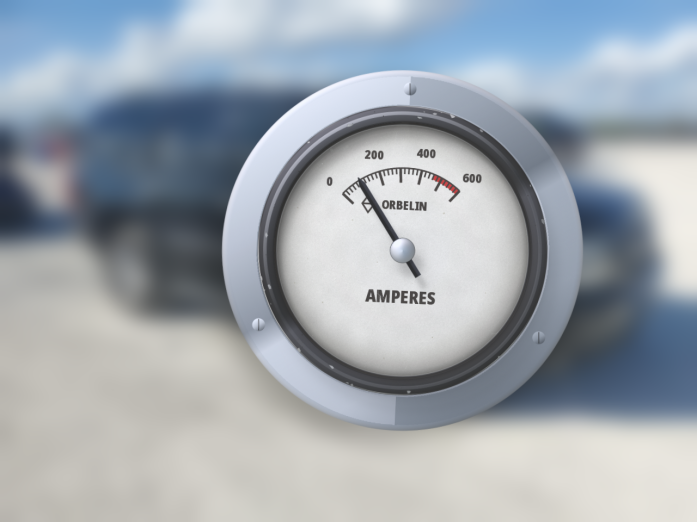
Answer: 100 A
